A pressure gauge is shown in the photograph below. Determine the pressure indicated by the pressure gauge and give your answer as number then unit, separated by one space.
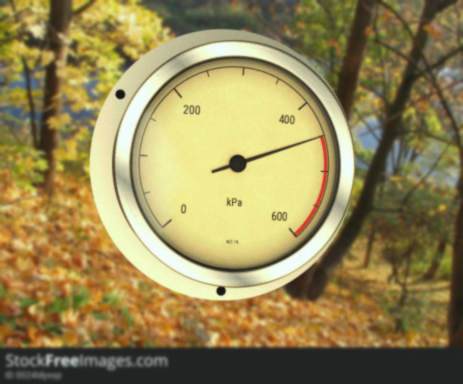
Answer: 450 kPa
